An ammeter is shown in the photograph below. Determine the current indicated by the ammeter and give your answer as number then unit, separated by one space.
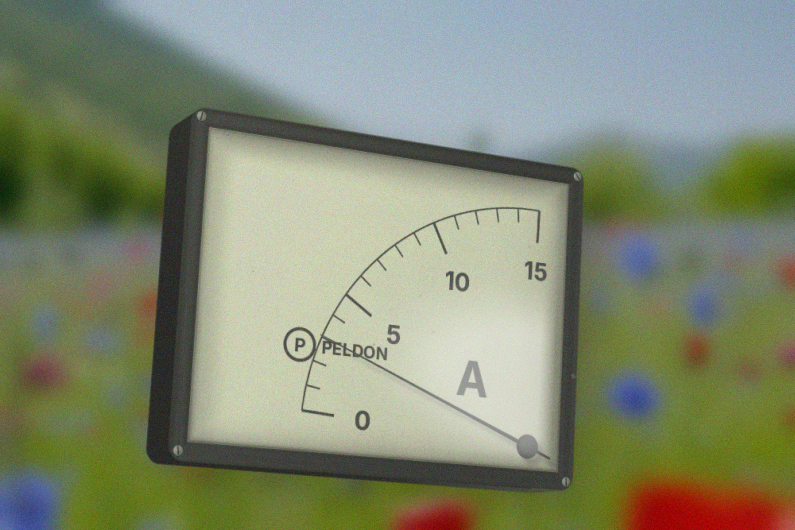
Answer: 3 A
